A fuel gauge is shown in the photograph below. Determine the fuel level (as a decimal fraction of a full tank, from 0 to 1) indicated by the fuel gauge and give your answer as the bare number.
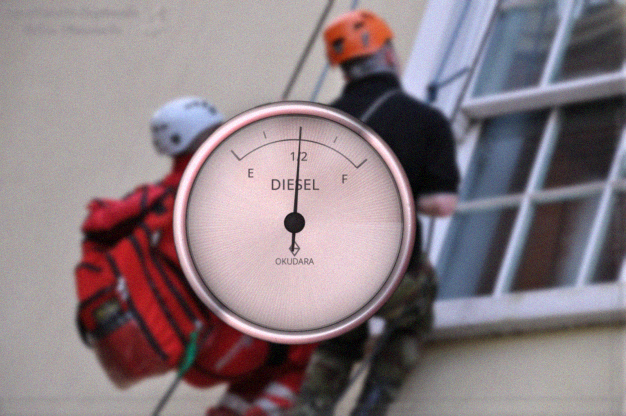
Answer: 0.5
